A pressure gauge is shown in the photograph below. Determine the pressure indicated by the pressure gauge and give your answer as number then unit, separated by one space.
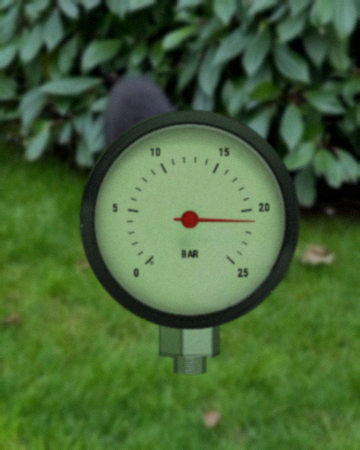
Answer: 21 bar
